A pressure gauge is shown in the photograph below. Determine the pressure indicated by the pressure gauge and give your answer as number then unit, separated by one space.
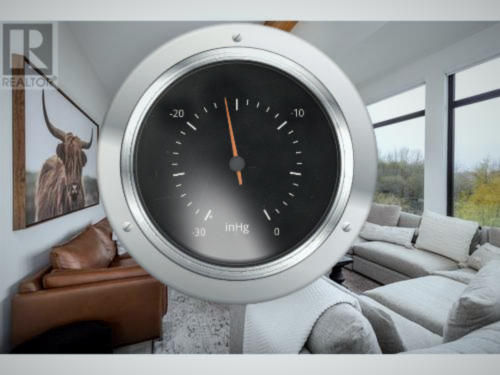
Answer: -16 inHg
